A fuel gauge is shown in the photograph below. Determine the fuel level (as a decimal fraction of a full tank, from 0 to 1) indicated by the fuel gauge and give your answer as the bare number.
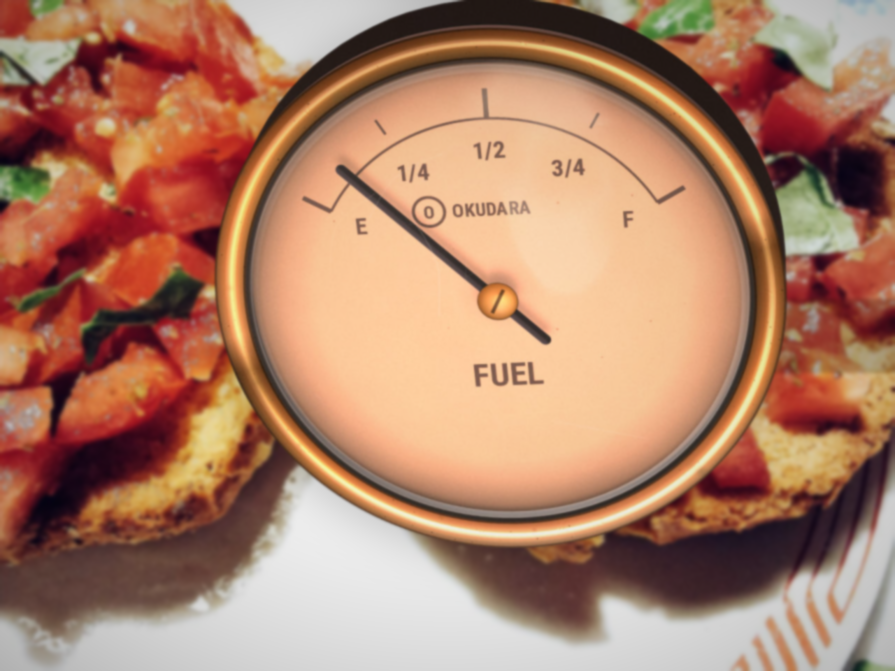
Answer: 0.125
